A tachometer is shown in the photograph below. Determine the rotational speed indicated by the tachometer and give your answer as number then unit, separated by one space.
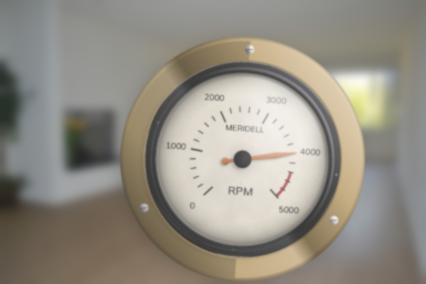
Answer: 4000 rpm
